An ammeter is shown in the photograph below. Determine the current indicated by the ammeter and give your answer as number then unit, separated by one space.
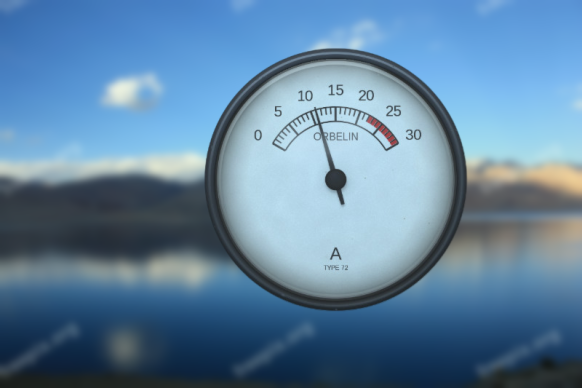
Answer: 11 A
